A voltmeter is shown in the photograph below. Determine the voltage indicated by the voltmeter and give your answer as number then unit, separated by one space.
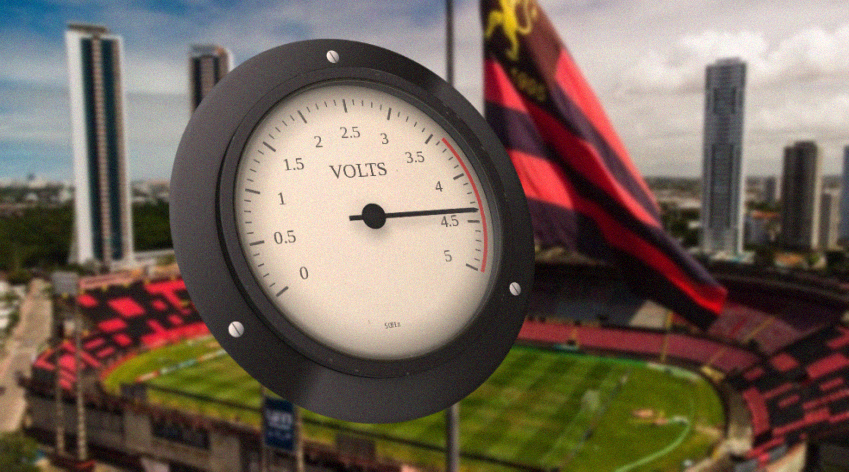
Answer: 4.4 V
